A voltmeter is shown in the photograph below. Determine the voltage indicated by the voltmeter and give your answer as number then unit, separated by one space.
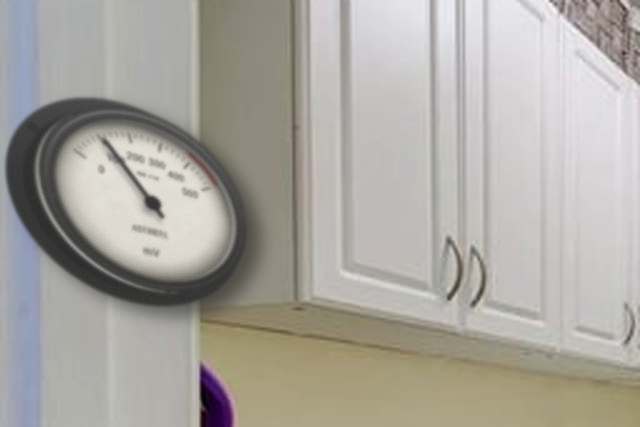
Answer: 100 mV
